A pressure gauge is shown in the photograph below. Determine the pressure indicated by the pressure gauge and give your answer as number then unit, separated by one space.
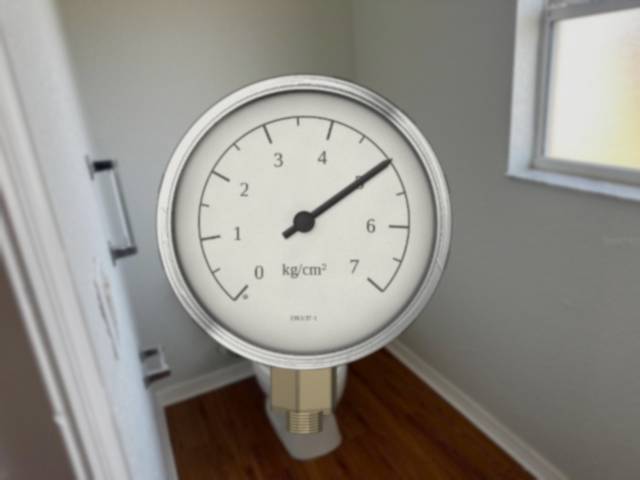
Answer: 5 kg/cm²
